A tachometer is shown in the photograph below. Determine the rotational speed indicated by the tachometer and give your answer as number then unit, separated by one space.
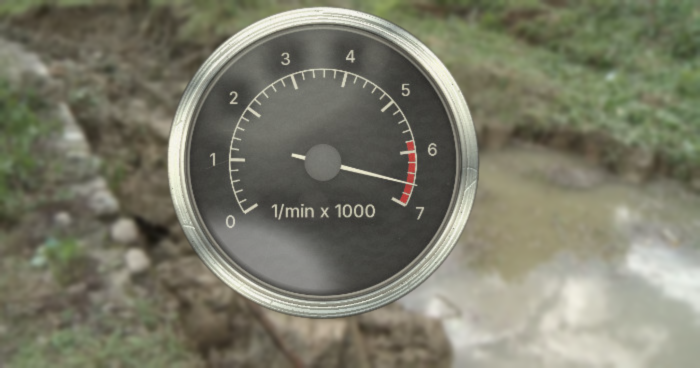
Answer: 6600 rpm
